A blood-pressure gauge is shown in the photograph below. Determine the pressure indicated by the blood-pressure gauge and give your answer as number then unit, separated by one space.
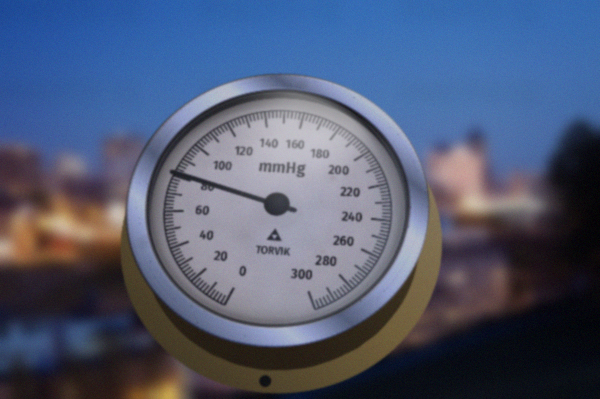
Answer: 80 mmHg
